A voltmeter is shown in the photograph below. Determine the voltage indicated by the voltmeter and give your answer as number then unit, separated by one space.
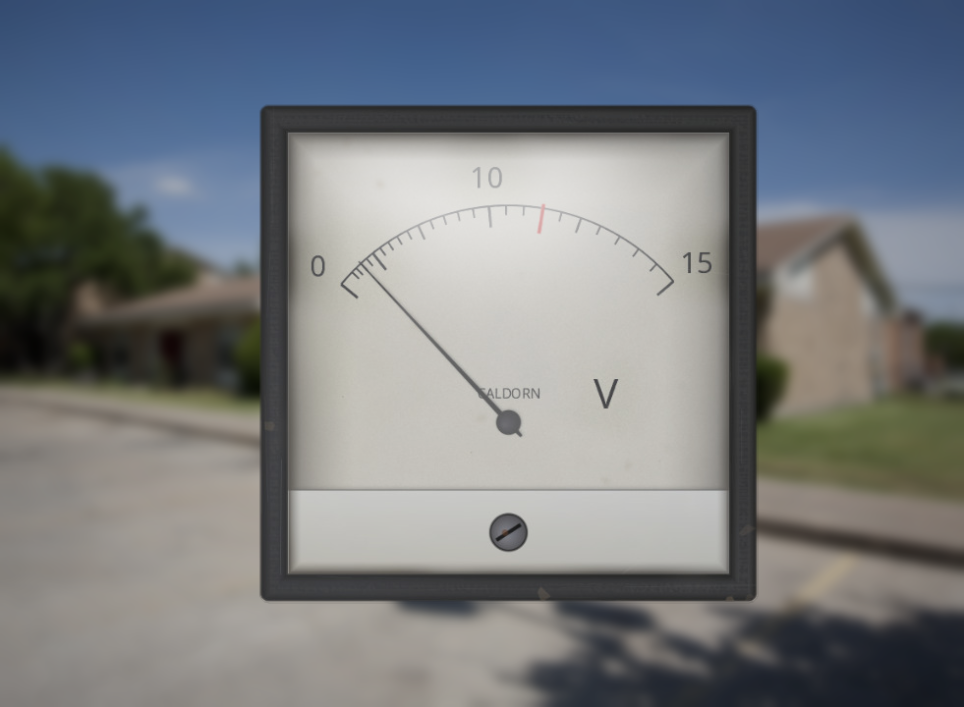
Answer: 4 V
